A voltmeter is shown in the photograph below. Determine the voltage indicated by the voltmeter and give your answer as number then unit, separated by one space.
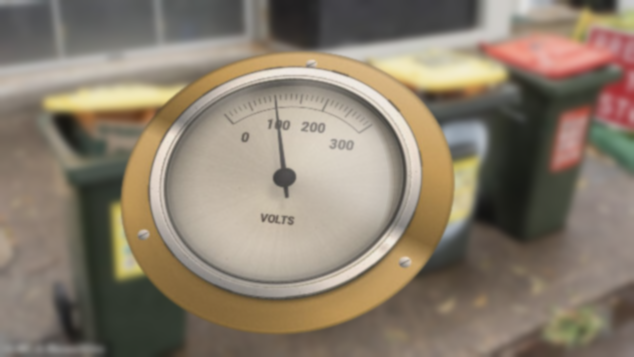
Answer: 100 V
